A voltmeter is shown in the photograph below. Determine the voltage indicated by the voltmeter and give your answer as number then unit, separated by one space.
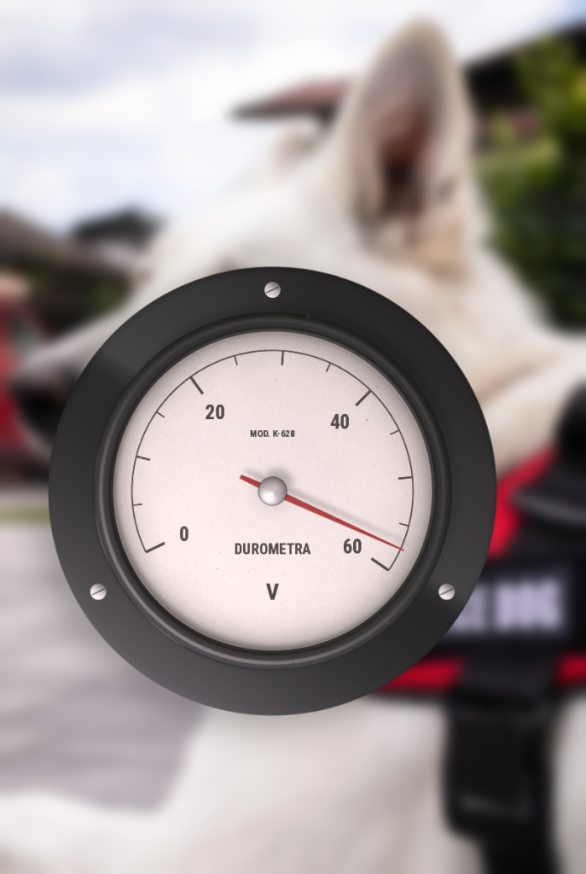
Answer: 57.5 V
